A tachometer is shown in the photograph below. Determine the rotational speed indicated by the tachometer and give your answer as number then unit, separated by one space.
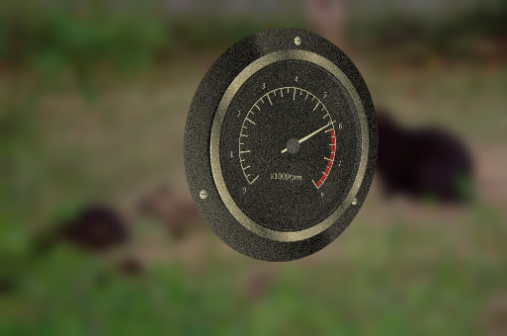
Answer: 5750 rpm
